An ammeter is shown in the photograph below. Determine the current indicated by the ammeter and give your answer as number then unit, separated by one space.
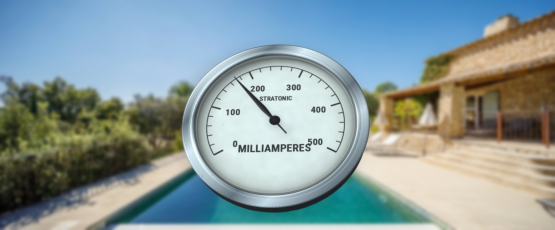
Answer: 170 mA
